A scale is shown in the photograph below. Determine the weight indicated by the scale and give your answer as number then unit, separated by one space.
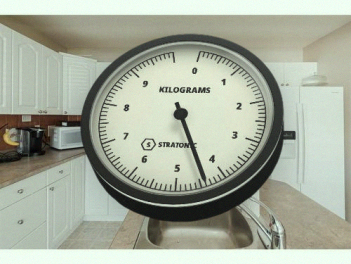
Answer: 4.4 kg
